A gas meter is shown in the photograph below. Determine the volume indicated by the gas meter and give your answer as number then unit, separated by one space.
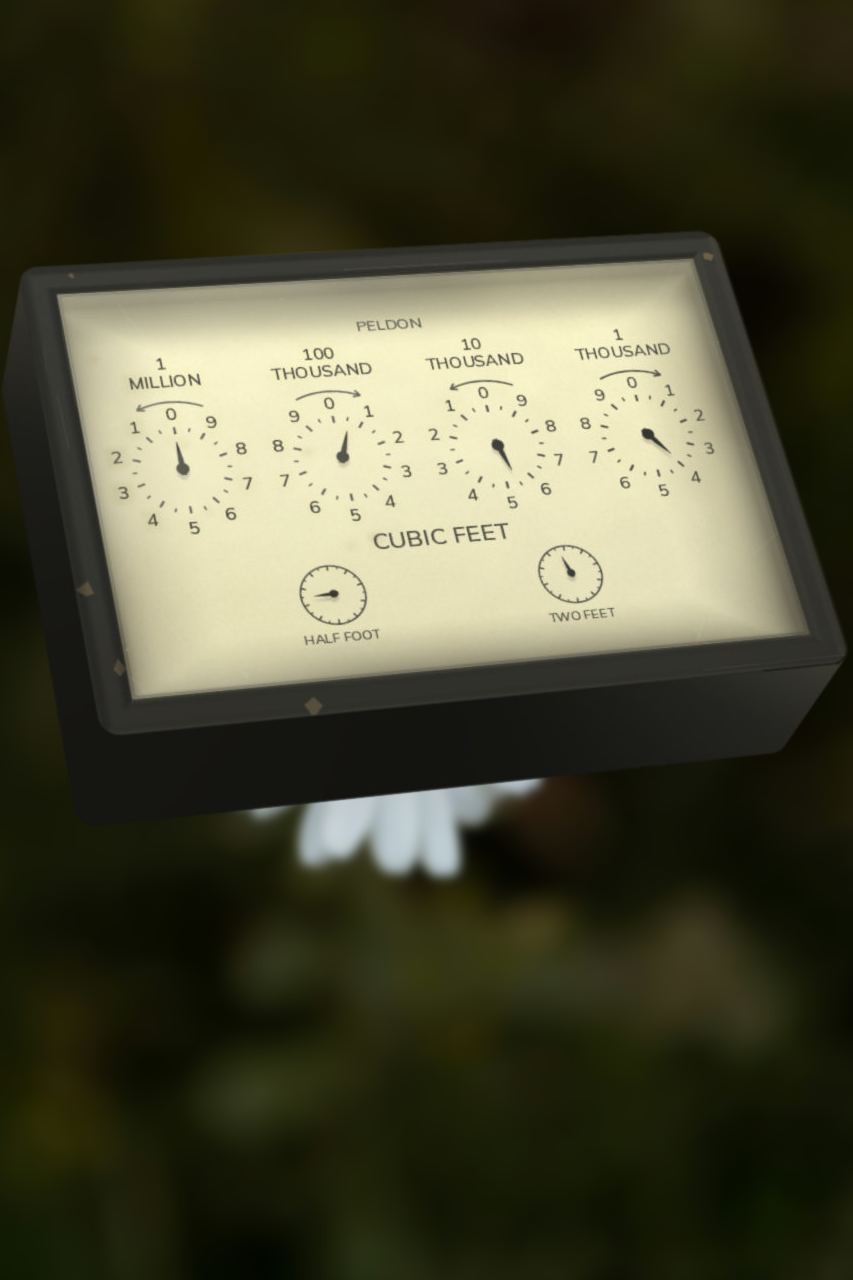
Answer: 5400 ft³
